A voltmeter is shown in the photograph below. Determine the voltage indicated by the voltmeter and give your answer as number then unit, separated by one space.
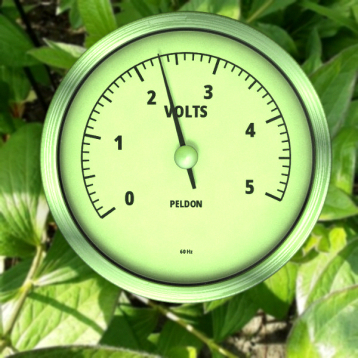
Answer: 2.3 V
